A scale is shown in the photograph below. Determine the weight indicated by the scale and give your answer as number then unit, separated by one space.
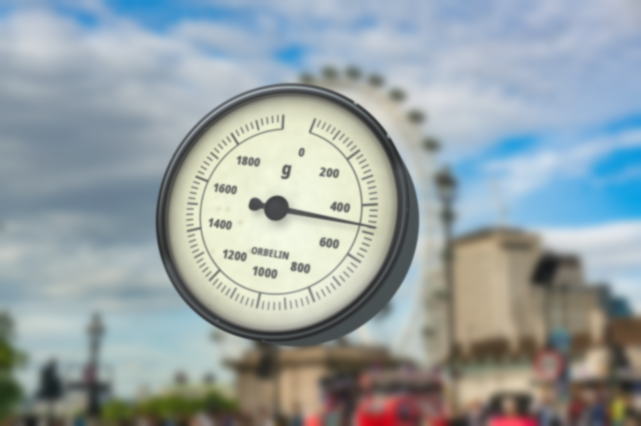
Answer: 480 g
